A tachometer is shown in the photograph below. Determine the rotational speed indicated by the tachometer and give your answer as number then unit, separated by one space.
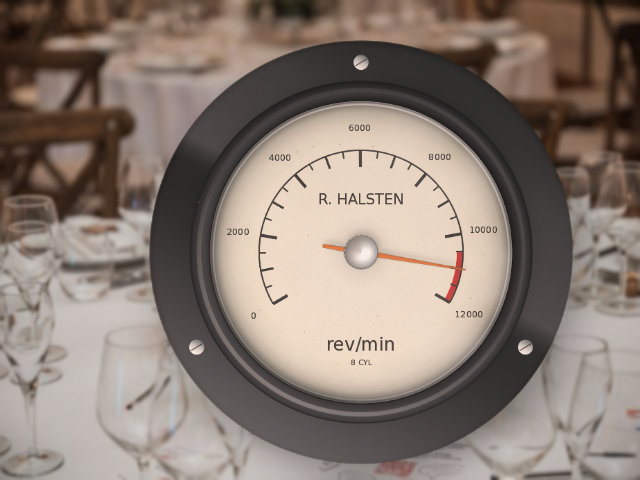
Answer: 11000 rpm
